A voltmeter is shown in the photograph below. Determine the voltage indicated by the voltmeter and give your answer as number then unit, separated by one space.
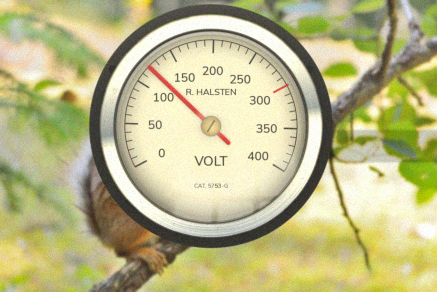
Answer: 120 V
